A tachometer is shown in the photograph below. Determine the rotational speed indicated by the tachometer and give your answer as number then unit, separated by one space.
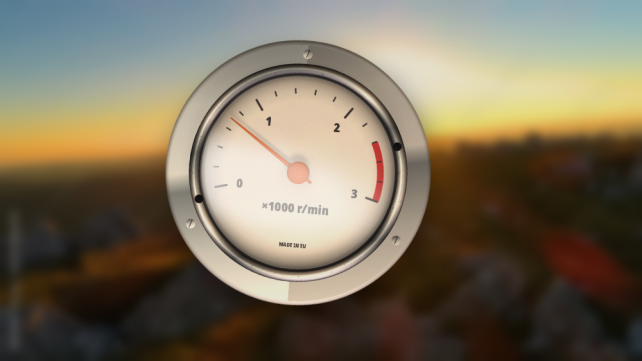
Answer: 700 rpm
